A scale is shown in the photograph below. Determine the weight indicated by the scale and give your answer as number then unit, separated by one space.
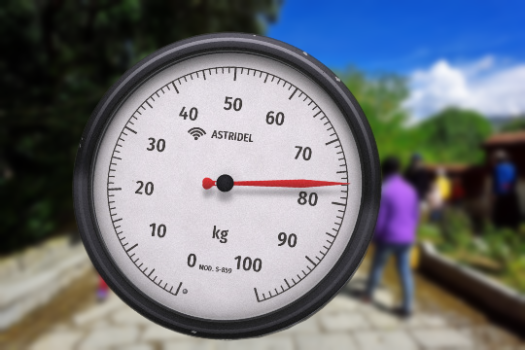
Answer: 77 kg
